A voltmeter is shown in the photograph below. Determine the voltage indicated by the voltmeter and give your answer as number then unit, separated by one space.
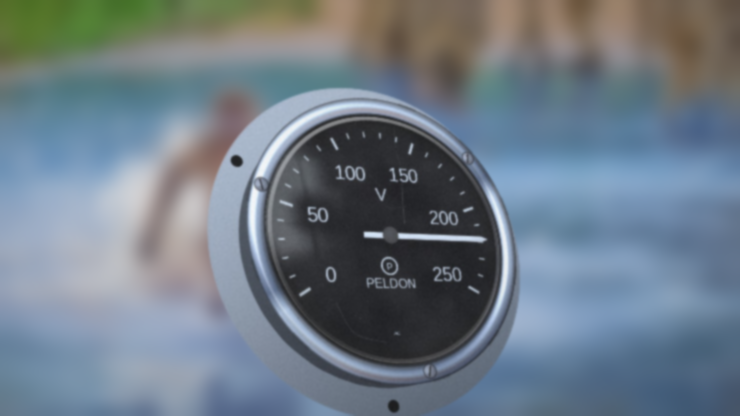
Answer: 220 V
